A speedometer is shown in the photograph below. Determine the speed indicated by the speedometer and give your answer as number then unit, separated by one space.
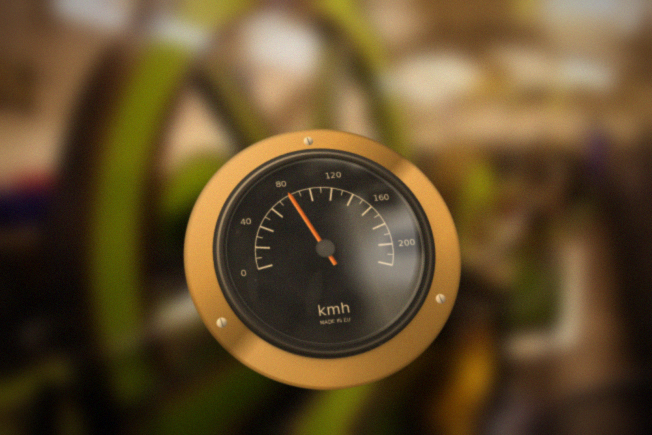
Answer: 80 km/h
